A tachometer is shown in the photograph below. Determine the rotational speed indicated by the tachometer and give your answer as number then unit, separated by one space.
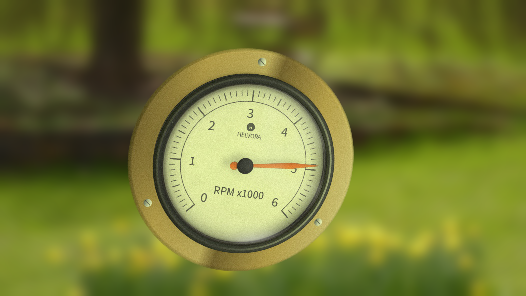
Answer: 4900 rpm
